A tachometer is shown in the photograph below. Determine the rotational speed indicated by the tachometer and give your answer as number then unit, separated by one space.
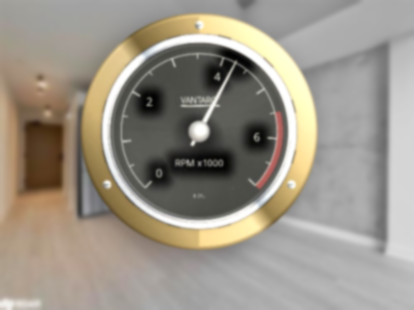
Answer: 4250 rpm
